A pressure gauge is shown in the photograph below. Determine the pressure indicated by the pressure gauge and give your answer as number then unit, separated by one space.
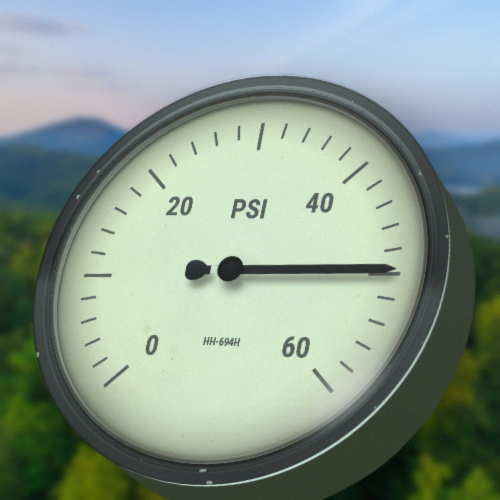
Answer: 50 psi
